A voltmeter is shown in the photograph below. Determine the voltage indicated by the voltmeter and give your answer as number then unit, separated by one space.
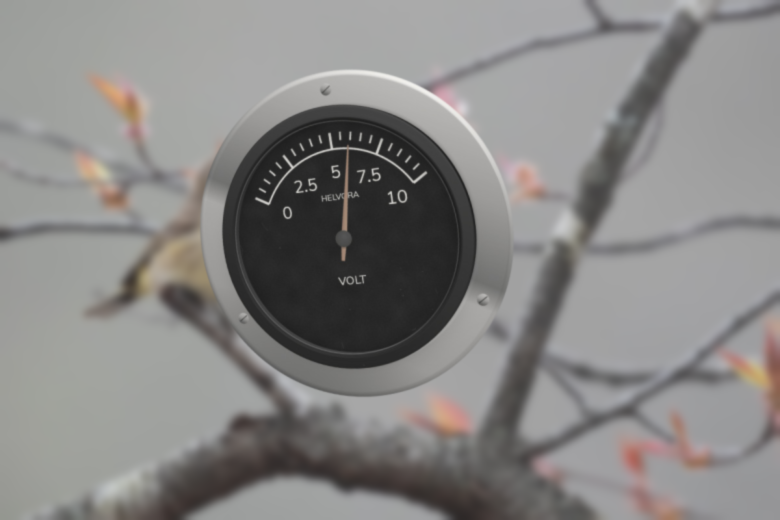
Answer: 6 V
